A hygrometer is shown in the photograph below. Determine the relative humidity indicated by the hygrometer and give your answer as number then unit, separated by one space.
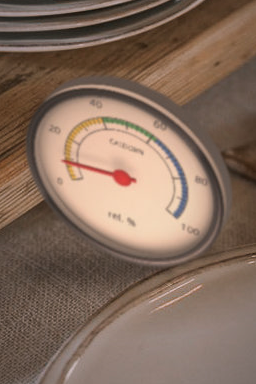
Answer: 10 %
